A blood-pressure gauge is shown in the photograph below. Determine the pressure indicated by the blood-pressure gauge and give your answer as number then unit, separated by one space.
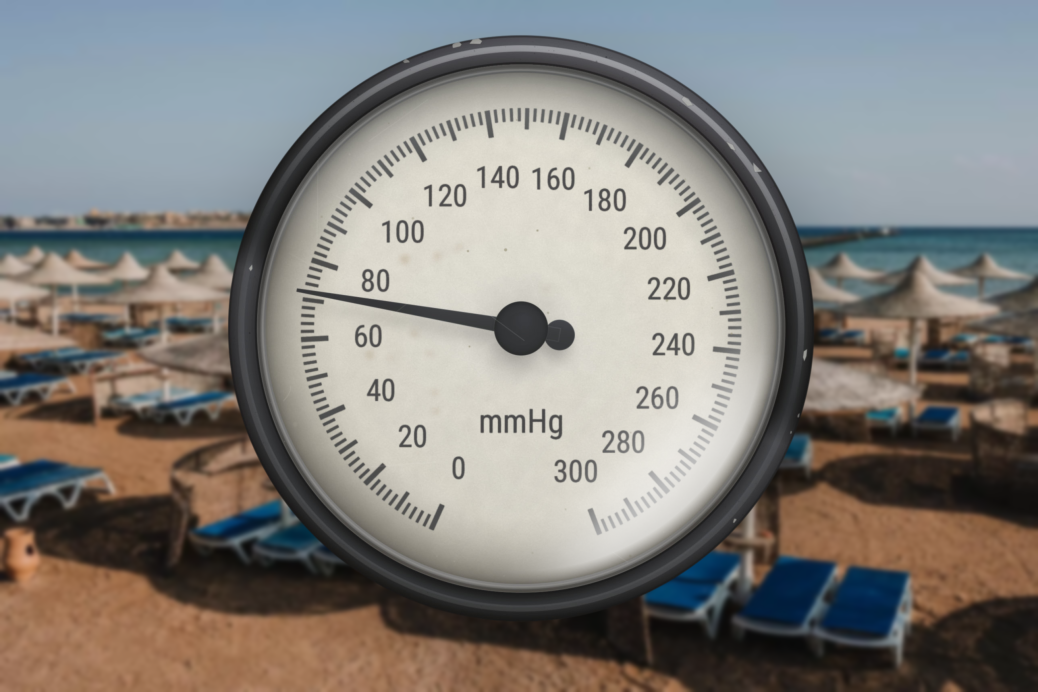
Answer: 72 mmHg
